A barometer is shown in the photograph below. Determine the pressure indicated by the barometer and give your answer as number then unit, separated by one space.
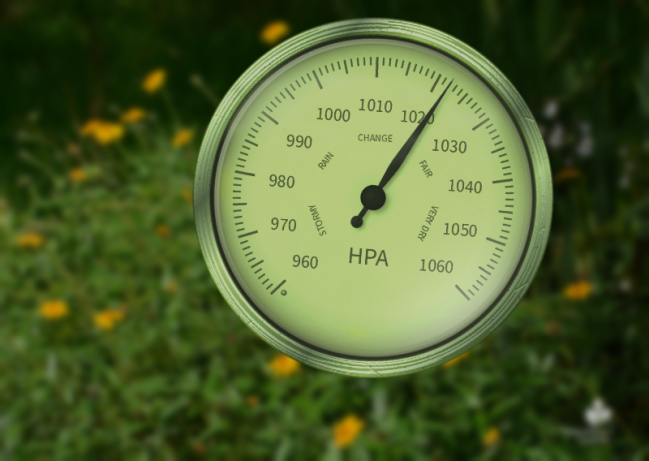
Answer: 1022 hPa
